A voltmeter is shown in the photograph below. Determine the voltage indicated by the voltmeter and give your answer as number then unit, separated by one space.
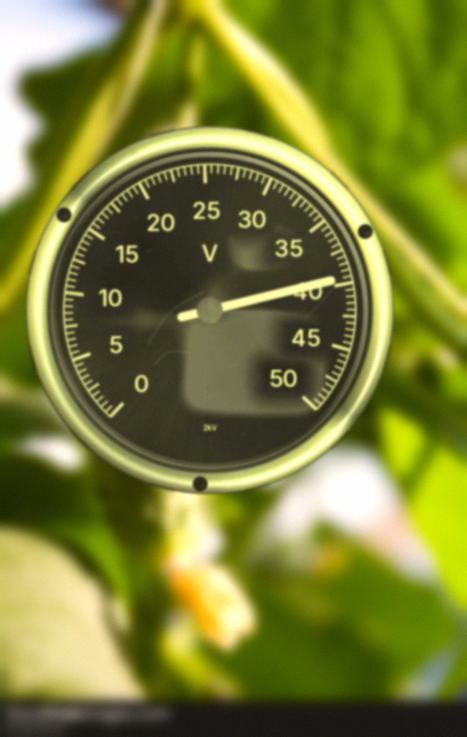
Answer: 39.5 V
